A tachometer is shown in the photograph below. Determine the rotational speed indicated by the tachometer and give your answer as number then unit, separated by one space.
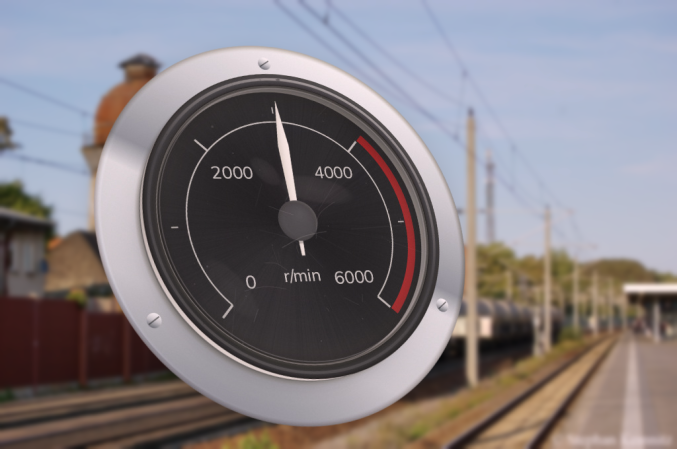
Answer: 3000 rpm
